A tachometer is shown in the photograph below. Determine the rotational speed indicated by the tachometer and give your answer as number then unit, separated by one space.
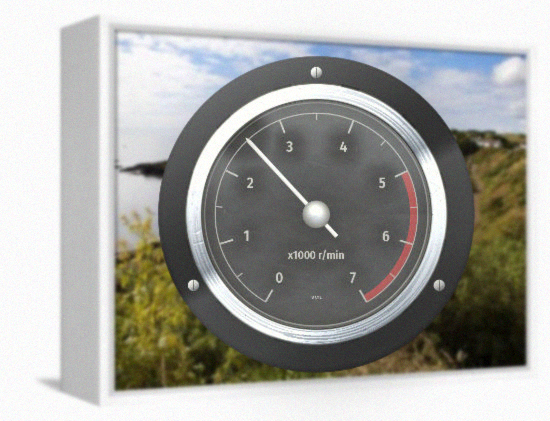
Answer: 2500 rpm
